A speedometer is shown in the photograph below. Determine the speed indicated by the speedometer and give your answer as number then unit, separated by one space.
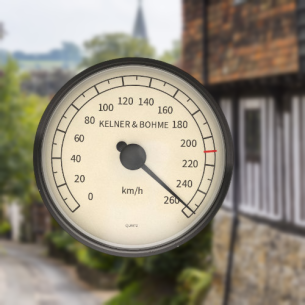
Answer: 255 km/h
